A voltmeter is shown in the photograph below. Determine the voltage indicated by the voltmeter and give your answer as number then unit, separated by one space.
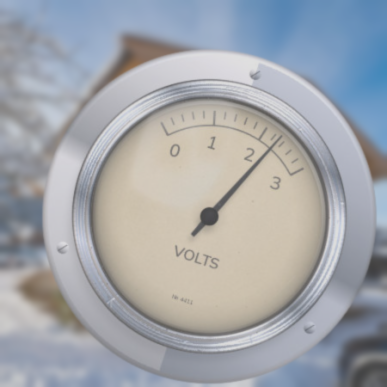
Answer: 2.3 V
